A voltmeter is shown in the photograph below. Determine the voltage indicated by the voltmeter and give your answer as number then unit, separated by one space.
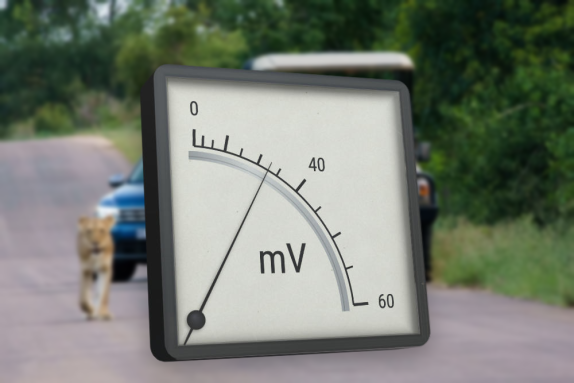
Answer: 32.5 mV
